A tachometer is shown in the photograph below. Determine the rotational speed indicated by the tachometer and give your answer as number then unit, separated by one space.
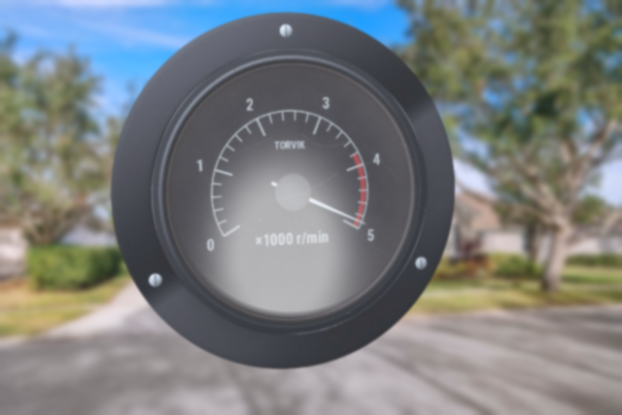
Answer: 4900 rpm
